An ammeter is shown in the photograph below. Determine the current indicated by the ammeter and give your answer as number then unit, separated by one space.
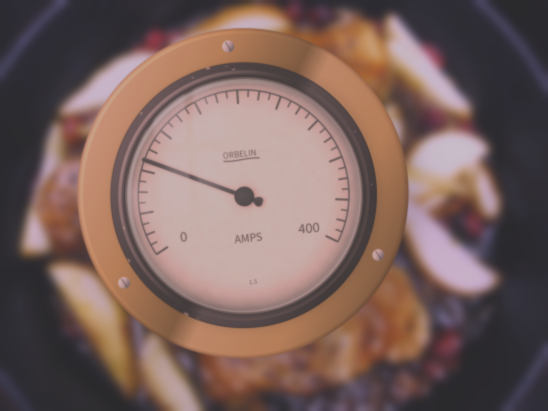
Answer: 90 A
